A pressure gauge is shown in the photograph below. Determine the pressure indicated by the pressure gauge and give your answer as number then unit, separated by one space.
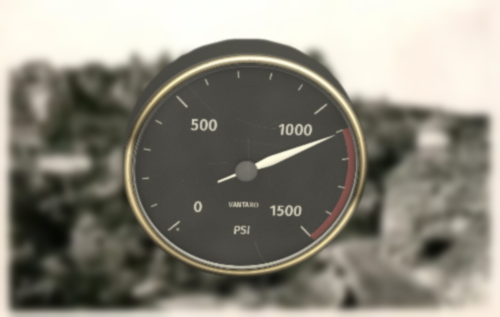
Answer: 1100 psi
